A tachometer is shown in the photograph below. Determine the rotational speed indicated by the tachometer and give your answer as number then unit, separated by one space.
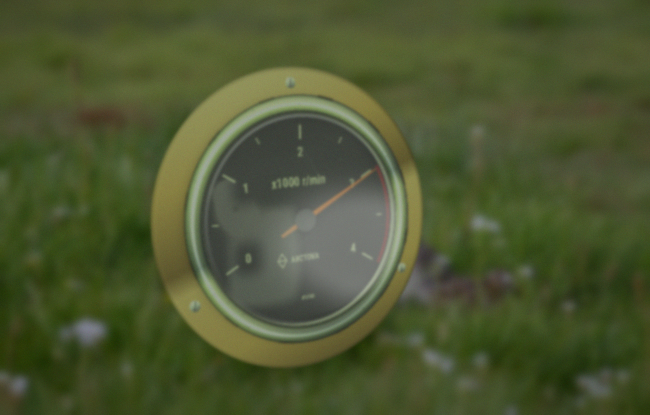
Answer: 3000 rpm
